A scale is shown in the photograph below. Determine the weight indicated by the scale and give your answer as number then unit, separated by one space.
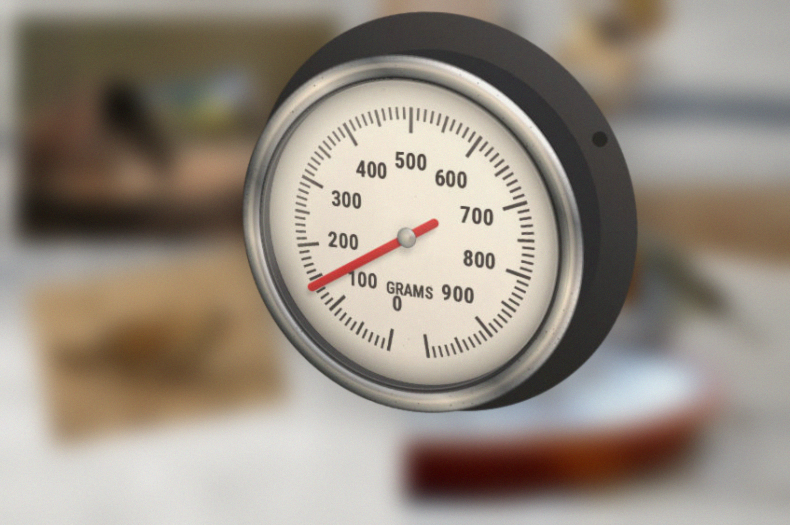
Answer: 140 g
